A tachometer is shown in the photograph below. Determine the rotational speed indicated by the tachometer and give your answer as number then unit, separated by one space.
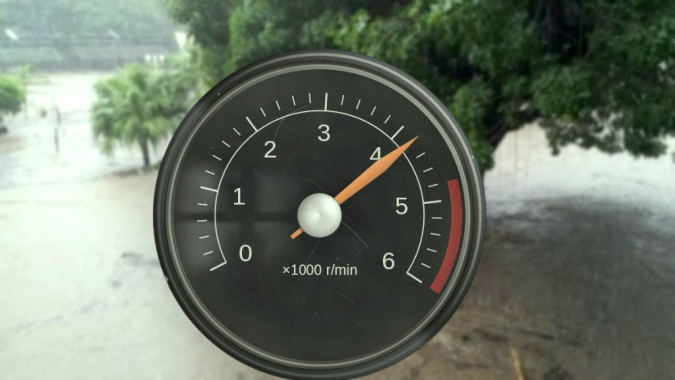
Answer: 4200 rpm
